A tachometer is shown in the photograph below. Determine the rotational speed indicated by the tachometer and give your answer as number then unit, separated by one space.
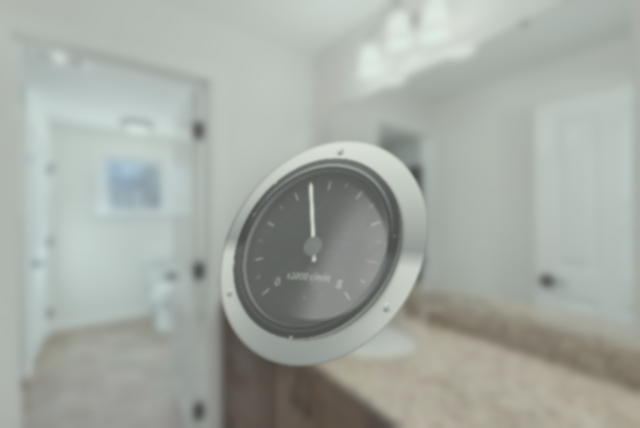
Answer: 3500 rpm
